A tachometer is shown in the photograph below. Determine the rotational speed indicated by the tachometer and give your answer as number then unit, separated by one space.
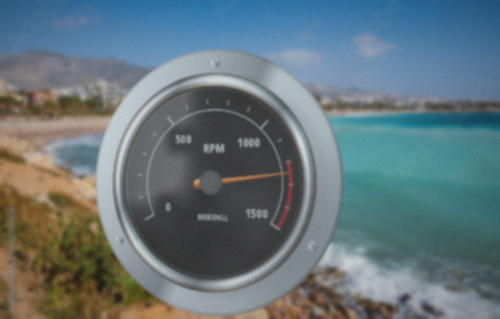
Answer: 1250 rpm
